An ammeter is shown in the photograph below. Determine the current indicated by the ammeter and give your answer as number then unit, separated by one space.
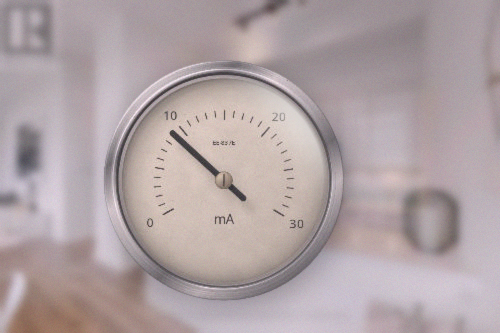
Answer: 9 mA
